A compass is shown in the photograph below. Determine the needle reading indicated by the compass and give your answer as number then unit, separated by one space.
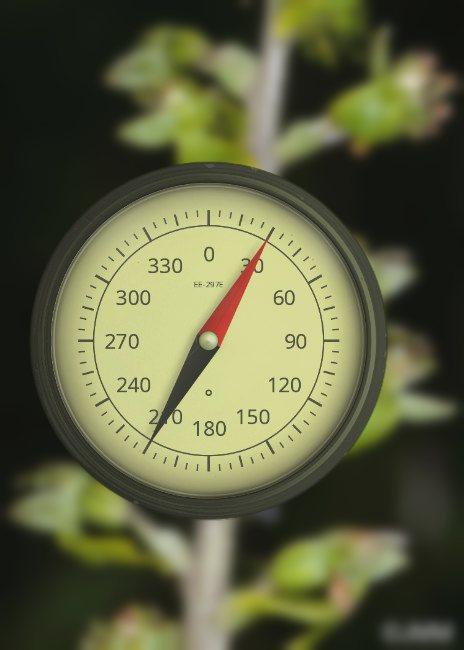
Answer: 30 °
